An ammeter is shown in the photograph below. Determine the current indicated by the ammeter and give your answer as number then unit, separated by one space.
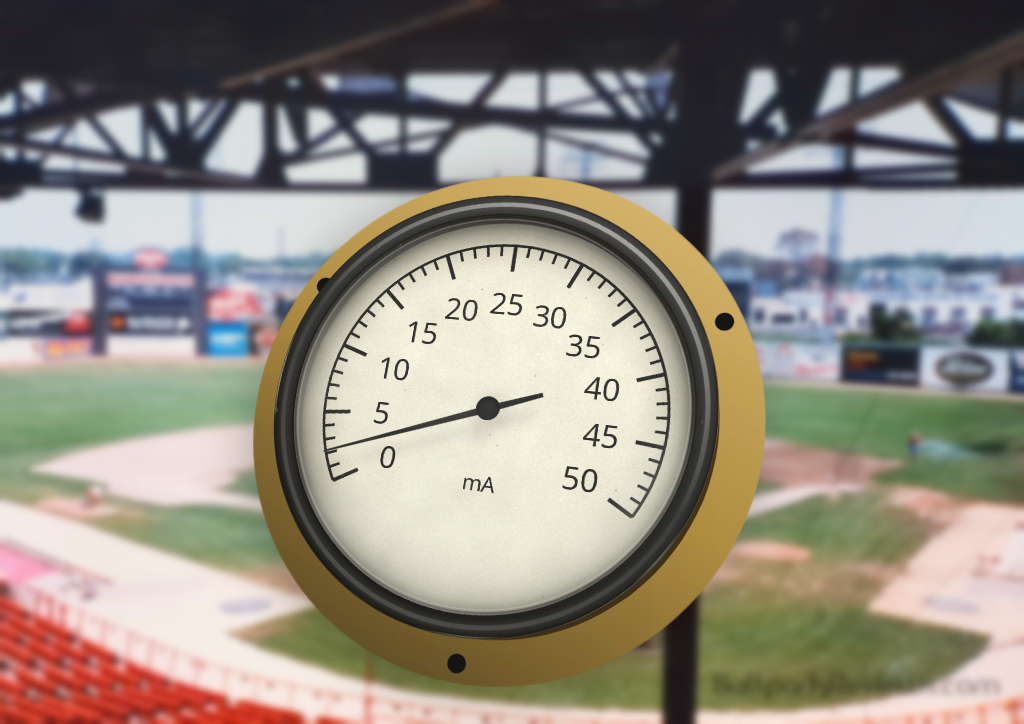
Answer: 2 mA
